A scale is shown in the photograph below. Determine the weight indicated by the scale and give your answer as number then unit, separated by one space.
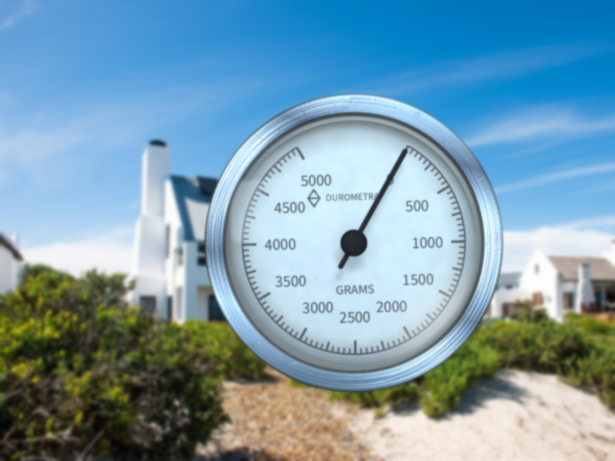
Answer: 0 g
